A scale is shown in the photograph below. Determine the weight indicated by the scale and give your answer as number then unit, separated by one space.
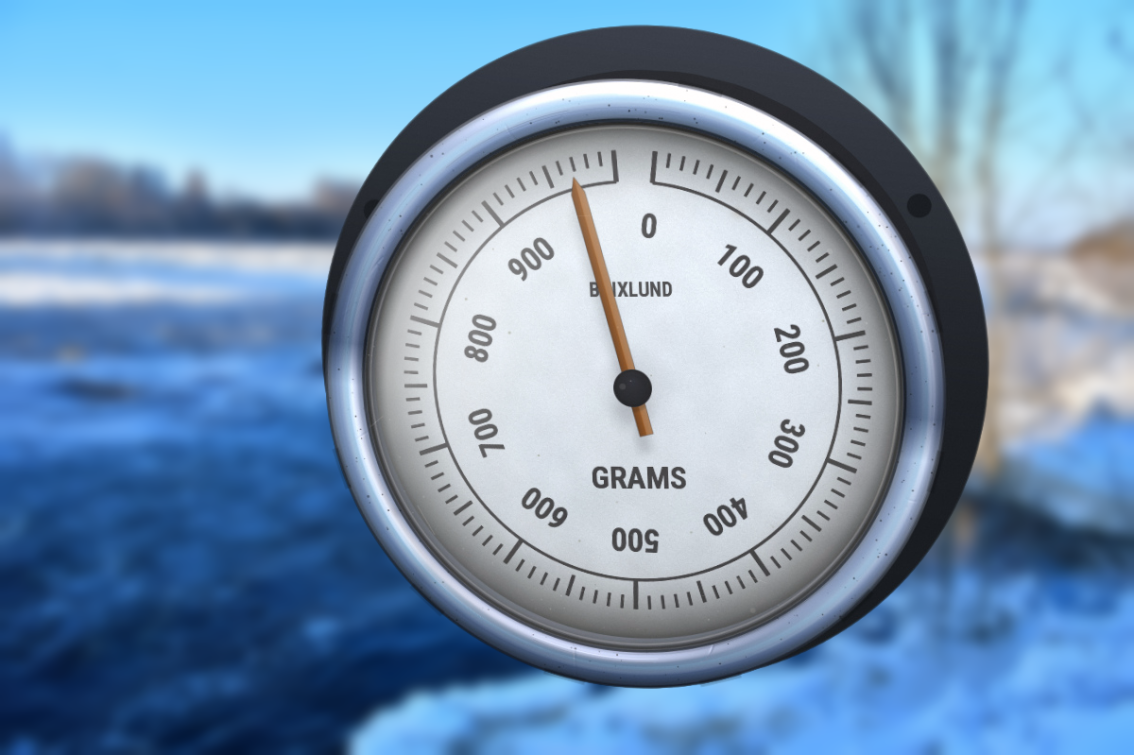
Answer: 970 g
